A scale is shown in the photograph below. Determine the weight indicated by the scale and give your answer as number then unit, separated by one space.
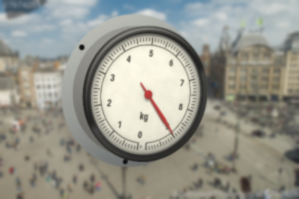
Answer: 9 kg
